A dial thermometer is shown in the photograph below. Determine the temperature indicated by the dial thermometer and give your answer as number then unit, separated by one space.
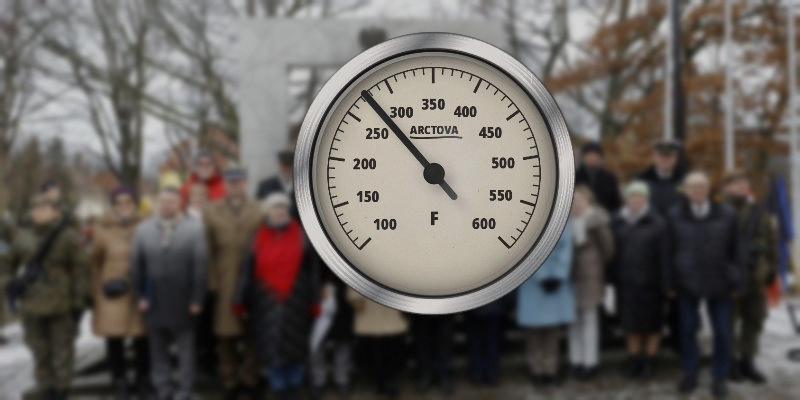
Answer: 275 °F
